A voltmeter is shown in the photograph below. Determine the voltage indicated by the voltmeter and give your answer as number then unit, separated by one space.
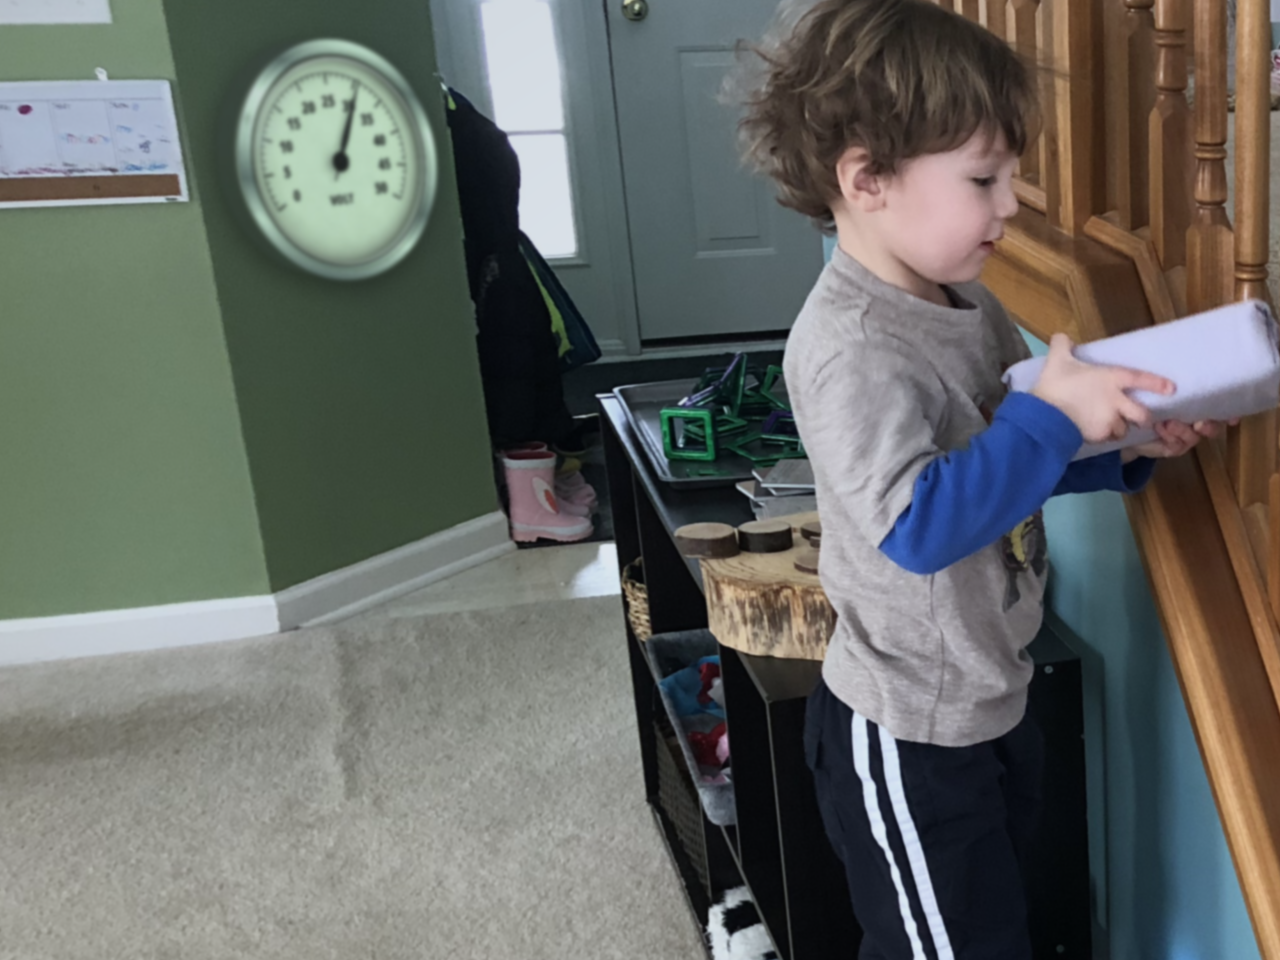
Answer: 30 V
